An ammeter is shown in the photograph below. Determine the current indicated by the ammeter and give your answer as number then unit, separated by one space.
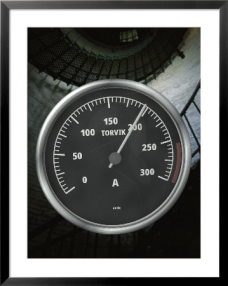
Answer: 195 A
